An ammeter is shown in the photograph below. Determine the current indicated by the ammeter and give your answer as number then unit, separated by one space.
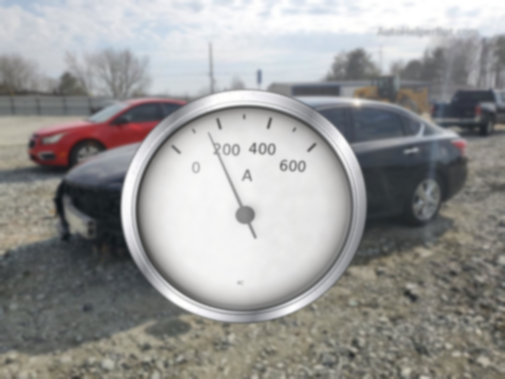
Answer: 150 A
